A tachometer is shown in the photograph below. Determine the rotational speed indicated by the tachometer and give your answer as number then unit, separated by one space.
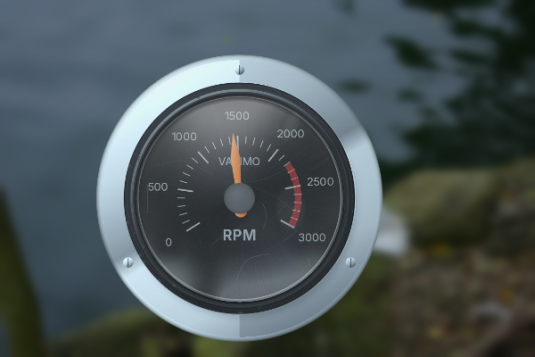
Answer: 1450 rpm
